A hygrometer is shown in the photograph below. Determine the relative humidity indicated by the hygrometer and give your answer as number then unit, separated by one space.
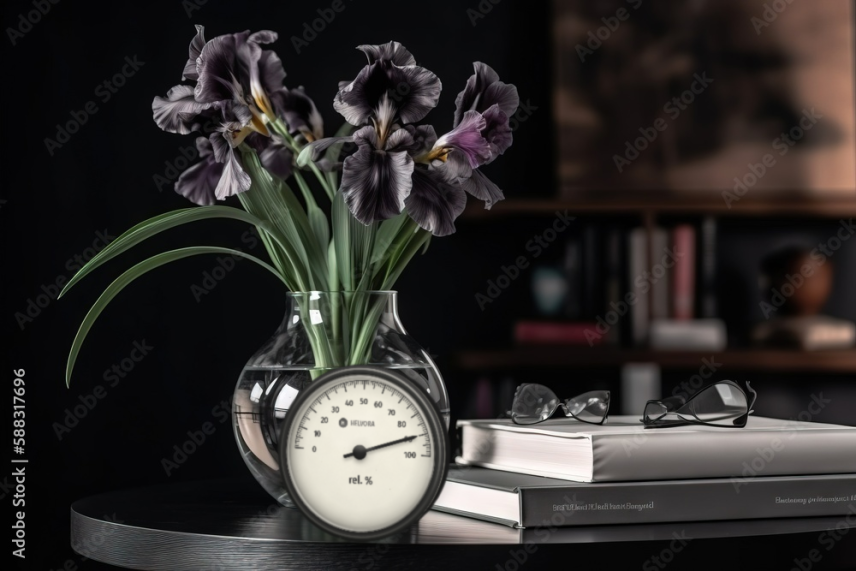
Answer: 90 %
